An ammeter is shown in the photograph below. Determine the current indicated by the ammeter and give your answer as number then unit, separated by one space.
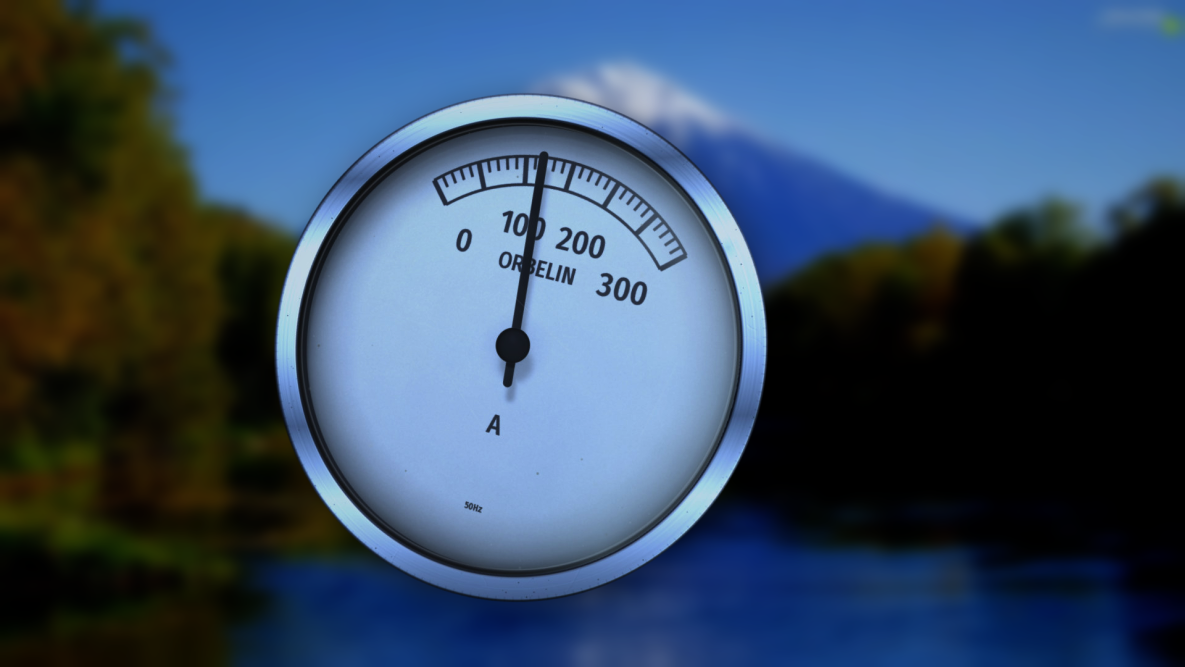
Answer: 120 A
